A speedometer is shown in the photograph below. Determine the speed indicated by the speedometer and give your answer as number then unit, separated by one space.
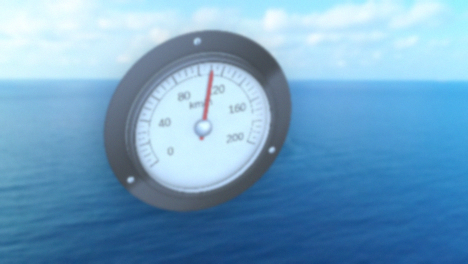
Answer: 110 km/h
